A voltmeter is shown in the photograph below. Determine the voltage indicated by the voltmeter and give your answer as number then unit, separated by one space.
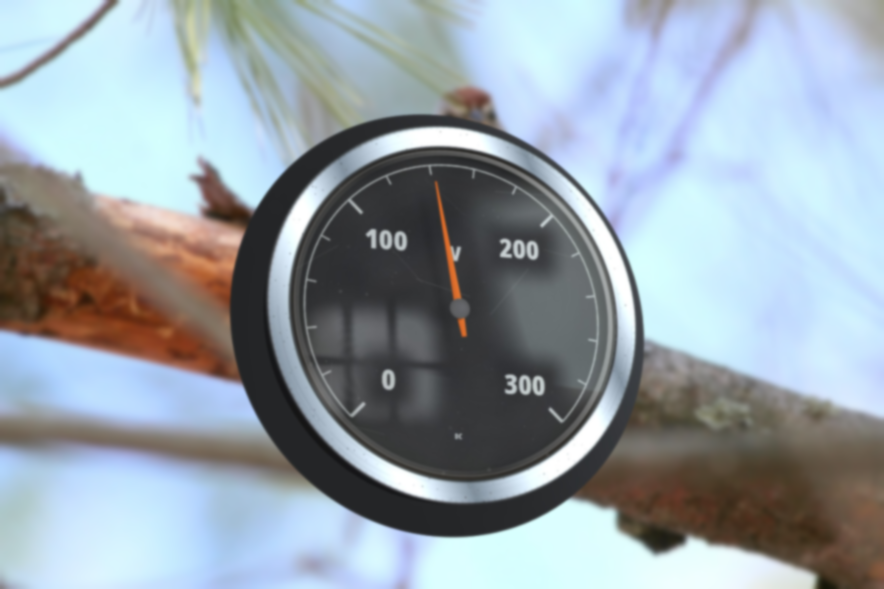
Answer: 140 V
